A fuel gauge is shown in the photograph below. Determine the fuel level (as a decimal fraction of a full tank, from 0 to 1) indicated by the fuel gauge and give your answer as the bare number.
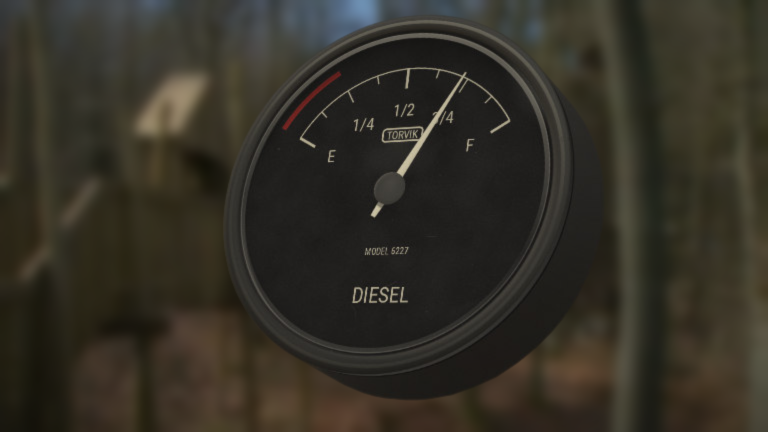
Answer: 0.75
